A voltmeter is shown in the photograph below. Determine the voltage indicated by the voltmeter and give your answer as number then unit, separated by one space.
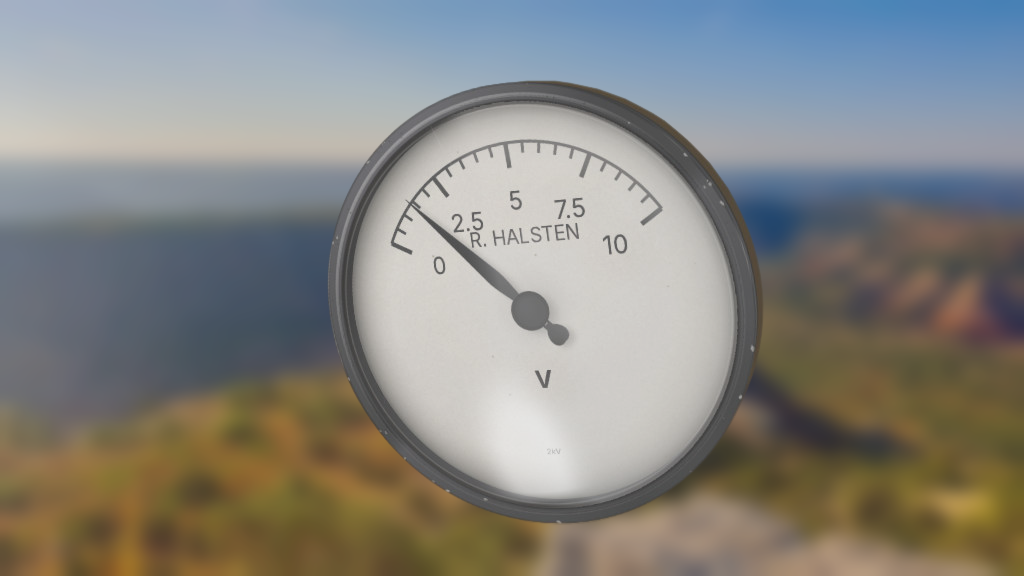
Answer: 1.5 V
